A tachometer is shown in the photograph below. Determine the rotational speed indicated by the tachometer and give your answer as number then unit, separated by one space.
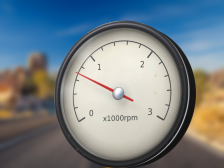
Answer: 700 rpm
